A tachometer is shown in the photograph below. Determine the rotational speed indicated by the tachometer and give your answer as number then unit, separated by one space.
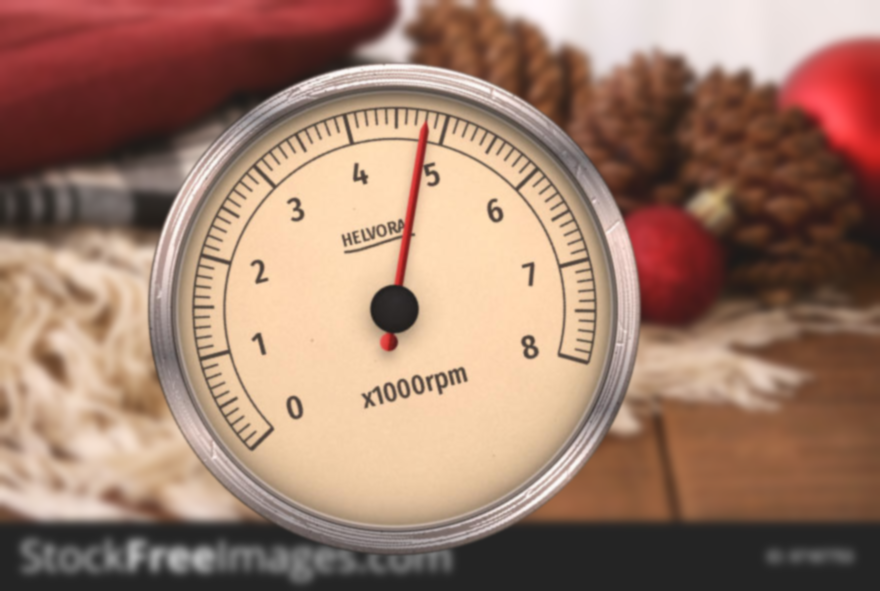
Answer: 4800 rpm
